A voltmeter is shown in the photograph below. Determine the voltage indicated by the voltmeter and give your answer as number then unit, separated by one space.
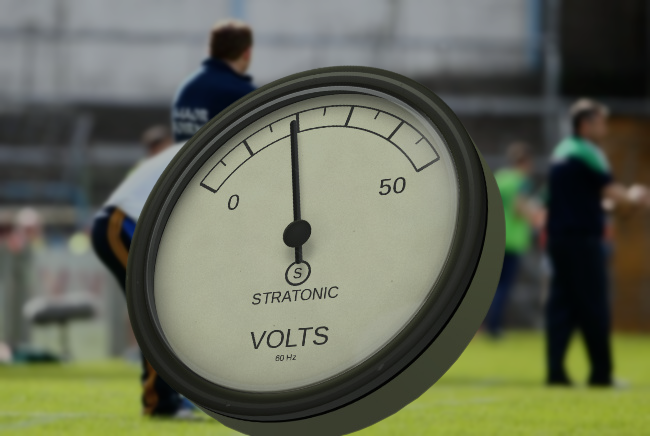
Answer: 20 V
